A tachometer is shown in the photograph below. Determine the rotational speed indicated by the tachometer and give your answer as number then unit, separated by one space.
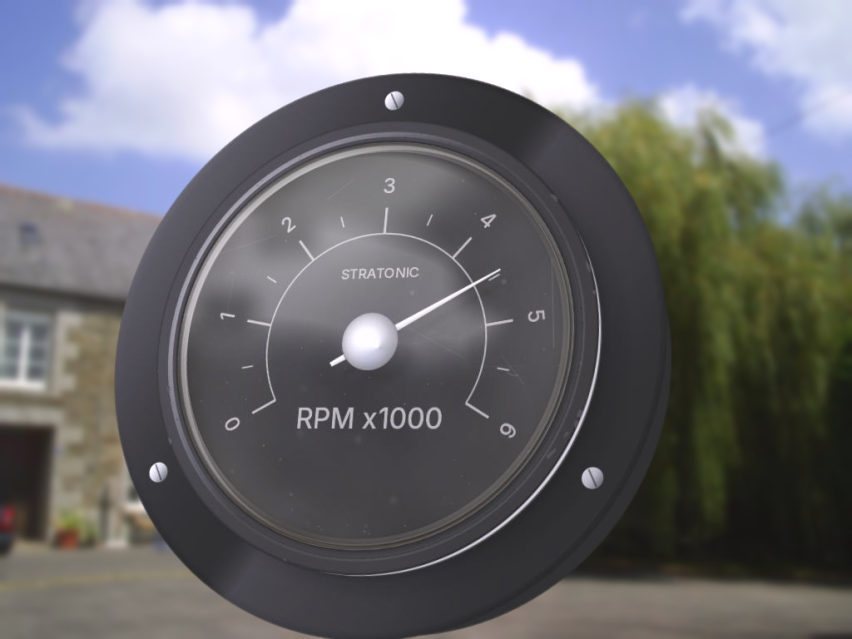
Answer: 4500 rpm
